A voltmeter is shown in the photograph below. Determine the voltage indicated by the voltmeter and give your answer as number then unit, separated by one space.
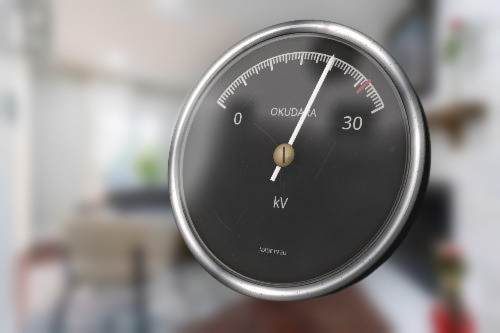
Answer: 20 kV
